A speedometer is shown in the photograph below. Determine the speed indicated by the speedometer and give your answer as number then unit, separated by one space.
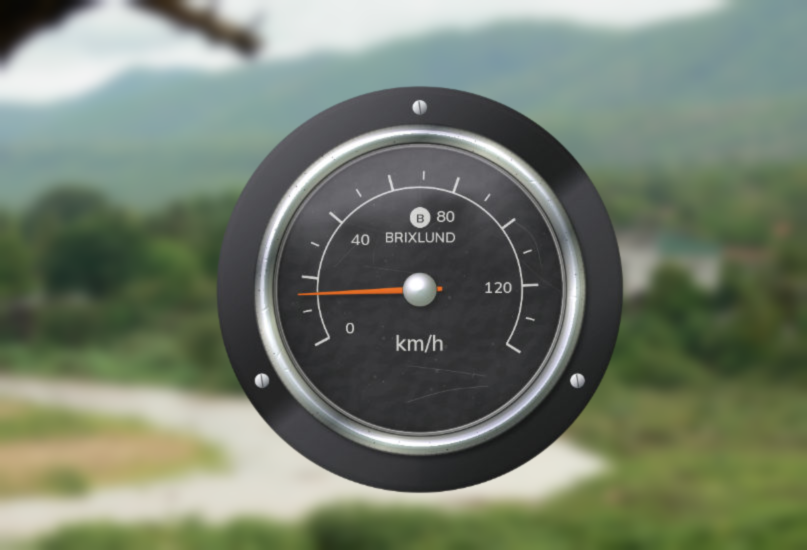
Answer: 15 km/h
